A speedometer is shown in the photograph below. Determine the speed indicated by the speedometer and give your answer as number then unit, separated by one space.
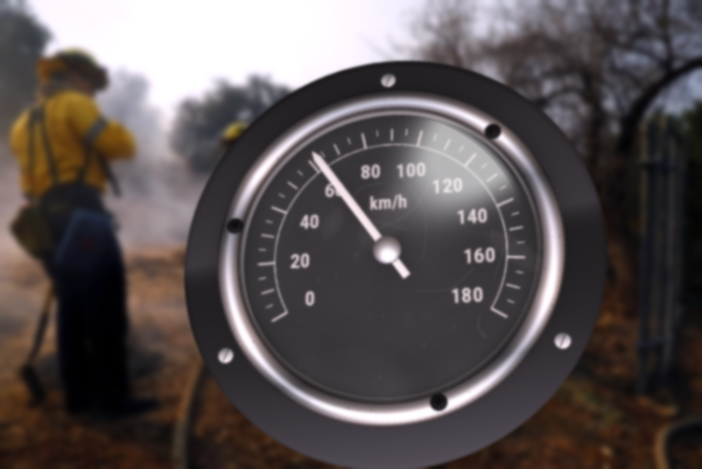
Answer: 62.5 km/h
